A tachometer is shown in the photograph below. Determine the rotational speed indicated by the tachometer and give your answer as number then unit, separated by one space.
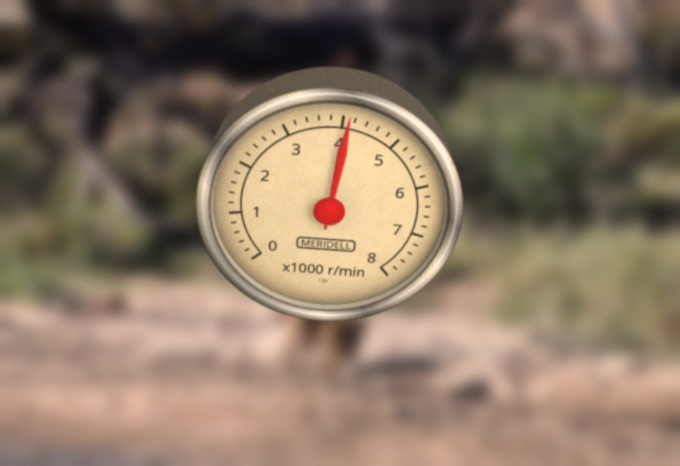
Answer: 4100 rpm
